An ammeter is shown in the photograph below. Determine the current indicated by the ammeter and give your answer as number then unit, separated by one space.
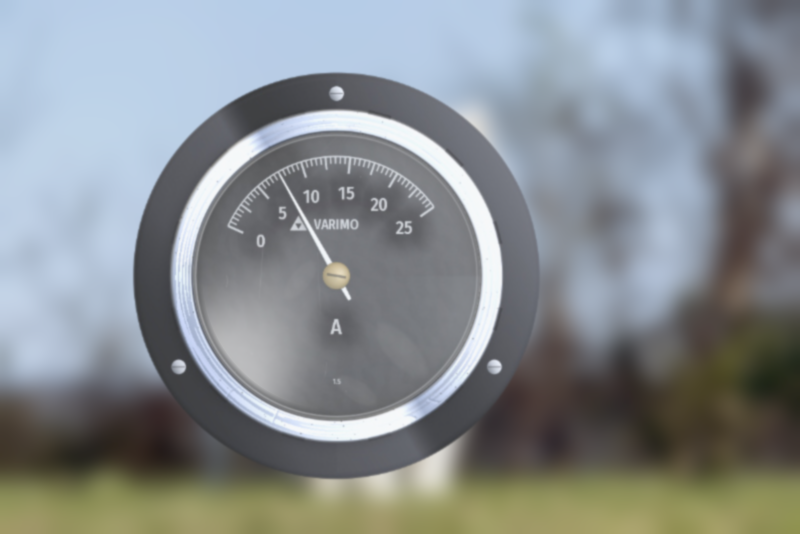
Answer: 7.5 A
